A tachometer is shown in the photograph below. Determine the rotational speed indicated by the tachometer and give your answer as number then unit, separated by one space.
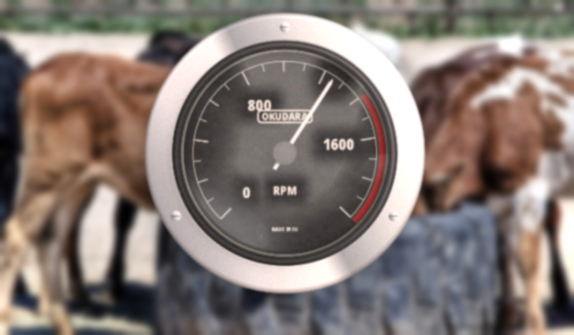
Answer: 1250 rpm
